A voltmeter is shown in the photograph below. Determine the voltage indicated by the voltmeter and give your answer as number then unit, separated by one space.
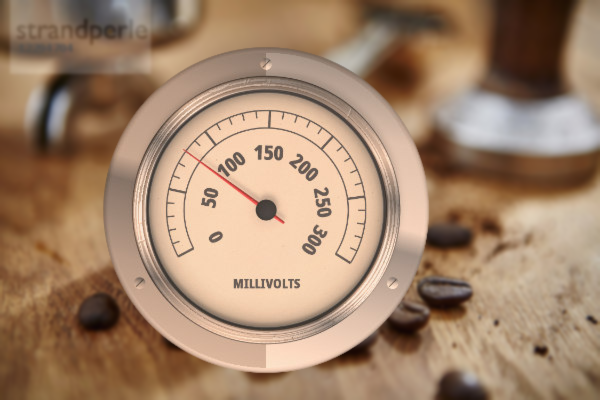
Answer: 80 mV
